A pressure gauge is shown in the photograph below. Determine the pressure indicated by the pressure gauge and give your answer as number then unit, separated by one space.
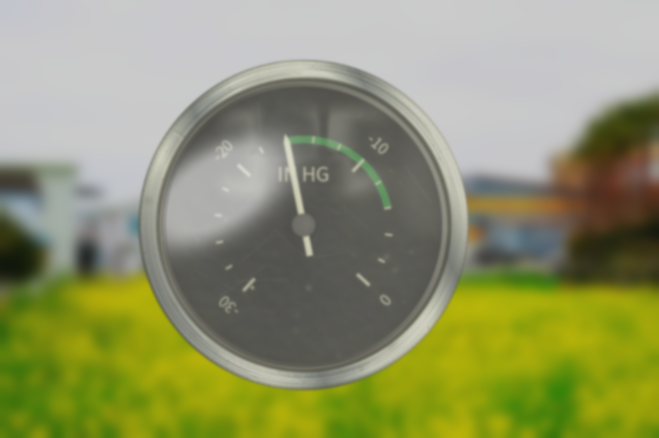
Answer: -16 inHg
